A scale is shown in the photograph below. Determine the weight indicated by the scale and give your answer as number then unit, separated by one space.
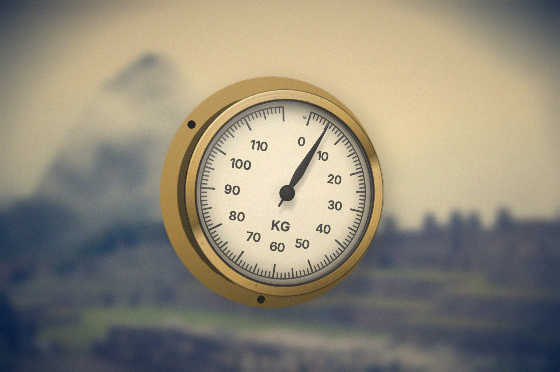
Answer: 5 kg
